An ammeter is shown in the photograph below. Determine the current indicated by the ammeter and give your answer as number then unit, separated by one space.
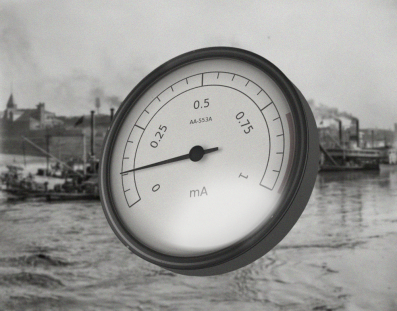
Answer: 0.1 mA
